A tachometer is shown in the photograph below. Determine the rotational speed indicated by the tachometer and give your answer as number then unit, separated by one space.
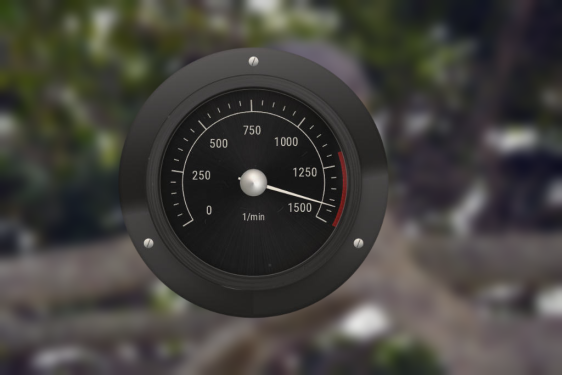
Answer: 1425 rpm
